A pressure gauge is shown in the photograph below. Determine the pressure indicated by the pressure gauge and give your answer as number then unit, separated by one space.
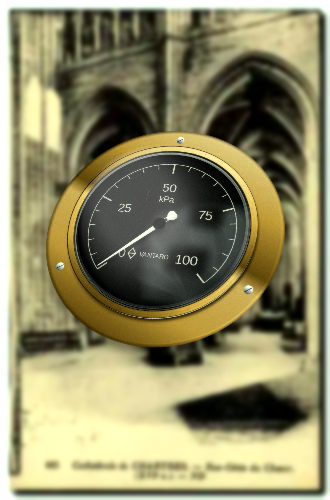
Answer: 0 kPa
